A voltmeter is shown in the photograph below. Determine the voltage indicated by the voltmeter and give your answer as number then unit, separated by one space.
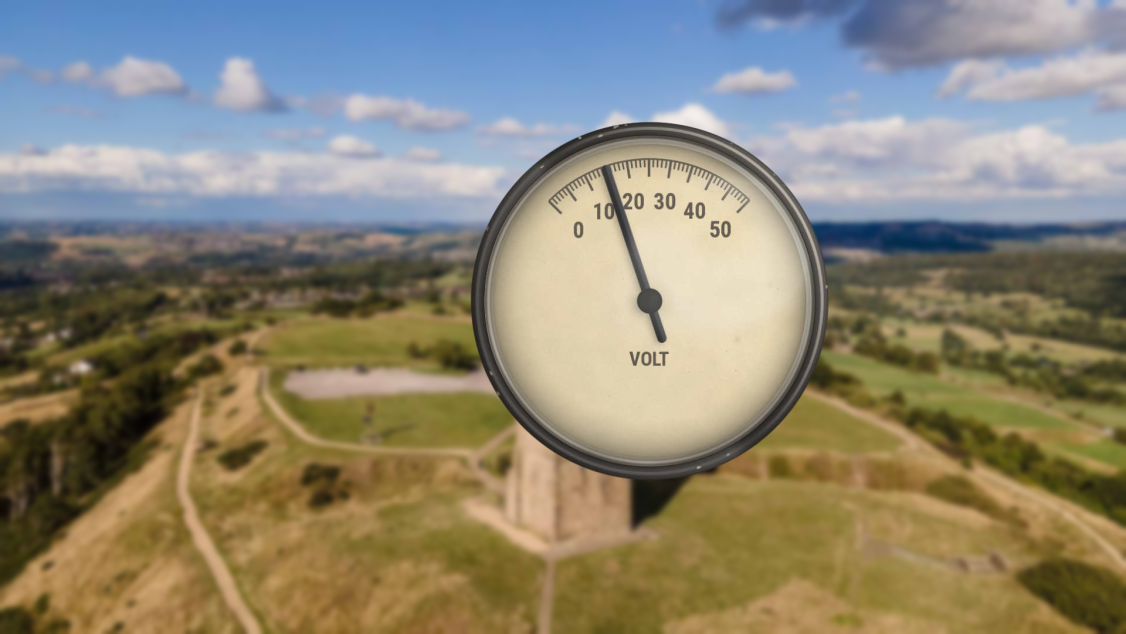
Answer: 15 V
